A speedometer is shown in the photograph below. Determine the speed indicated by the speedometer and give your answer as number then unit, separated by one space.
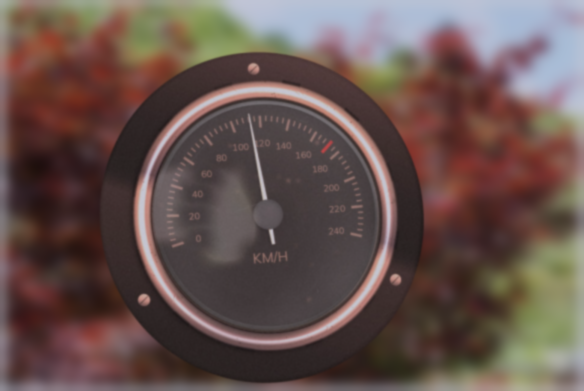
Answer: 112 km/h
